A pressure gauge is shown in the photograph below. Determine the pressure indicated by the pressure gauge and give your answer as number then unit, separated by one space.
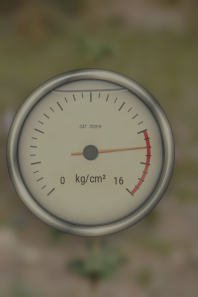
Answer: 13 kg/cm²
